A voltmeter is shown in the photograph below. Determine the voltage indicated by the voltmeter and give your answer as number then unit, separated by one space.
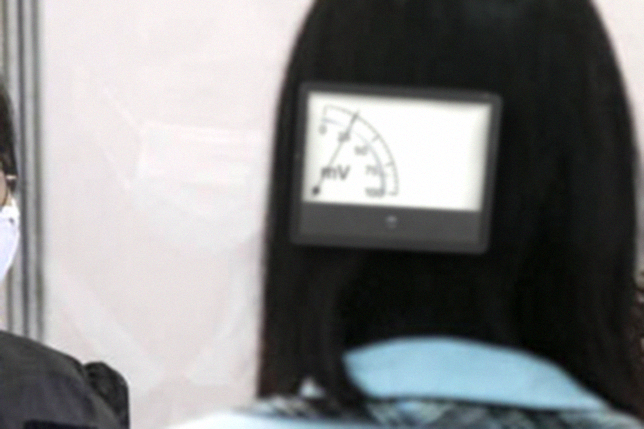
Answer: 25 mV
